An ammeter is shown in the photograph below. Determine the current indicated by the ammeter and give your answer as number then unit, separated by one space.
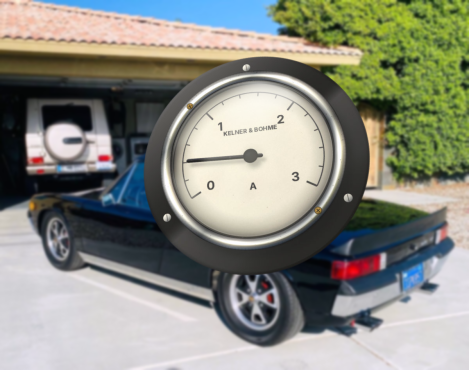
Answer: 0.4 A
